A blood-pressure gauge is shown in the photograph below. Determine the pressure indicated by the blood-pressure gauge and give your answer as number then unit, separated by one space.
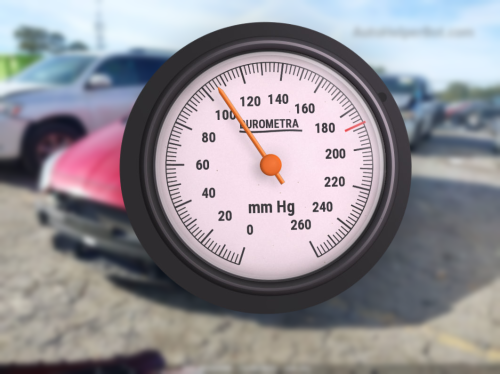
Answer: 106 mmHg
